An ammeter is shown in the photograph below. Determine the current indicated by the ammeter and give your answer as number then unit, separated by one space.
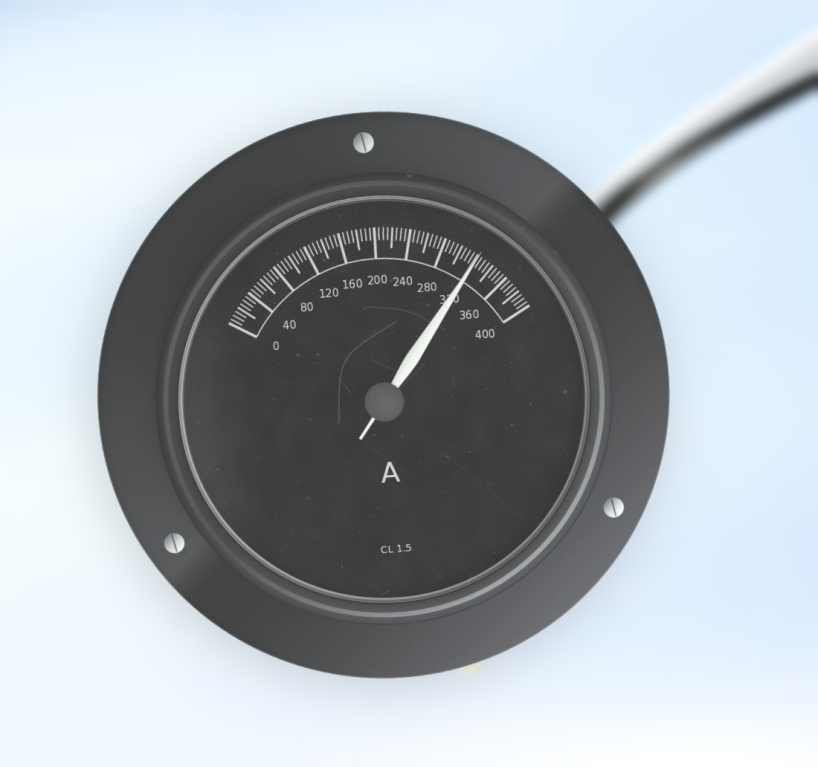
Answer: 320 A
